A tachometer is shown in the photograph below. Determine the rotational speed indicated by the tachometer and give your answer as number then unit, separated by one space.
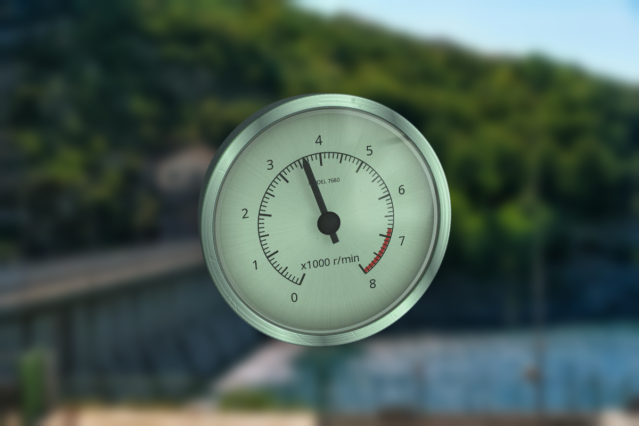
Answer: 3600 rpm
